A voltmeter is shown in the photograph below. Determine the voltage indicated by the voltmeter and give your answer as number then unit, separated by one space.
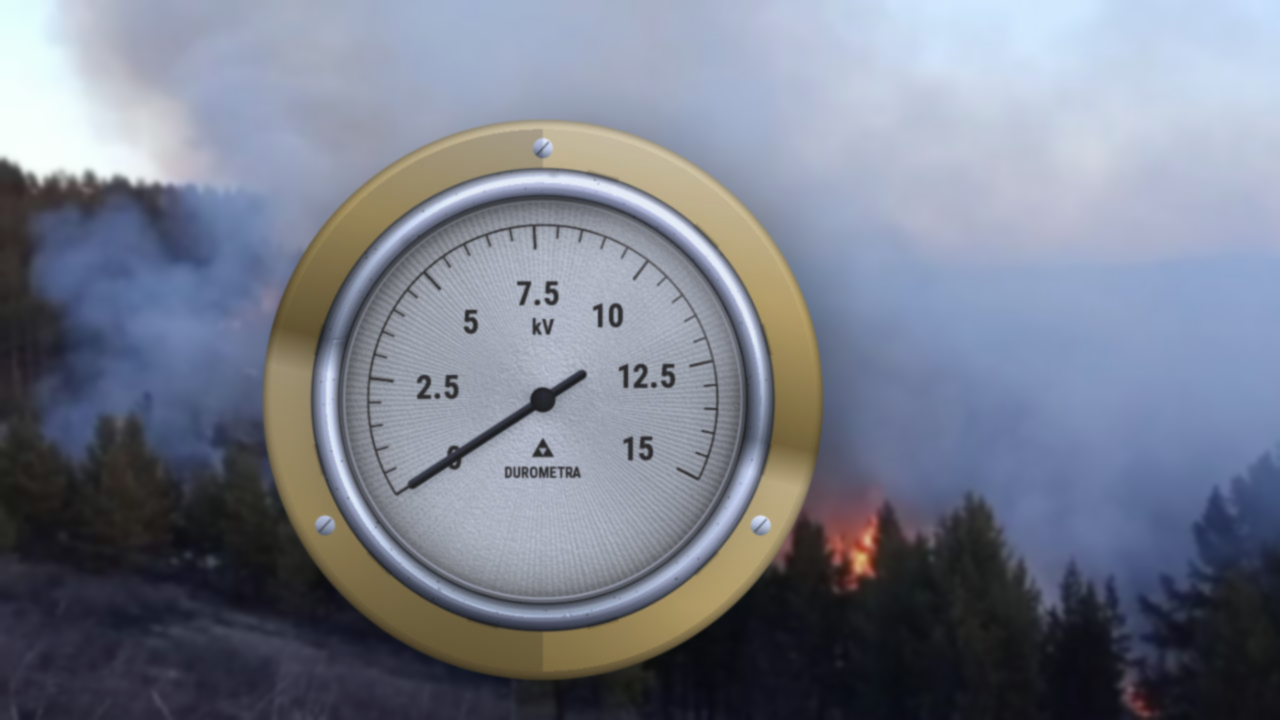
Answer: 0 kV
